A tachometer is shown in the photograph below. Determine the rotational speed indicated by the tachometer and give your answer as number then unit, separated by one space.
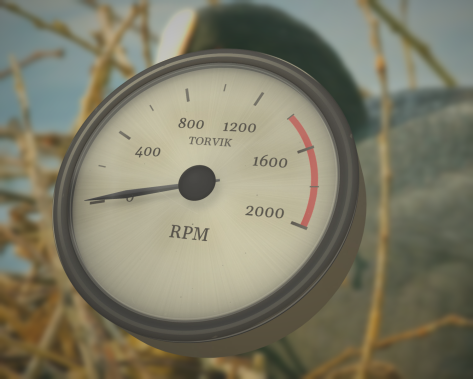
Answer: 0 rpm
